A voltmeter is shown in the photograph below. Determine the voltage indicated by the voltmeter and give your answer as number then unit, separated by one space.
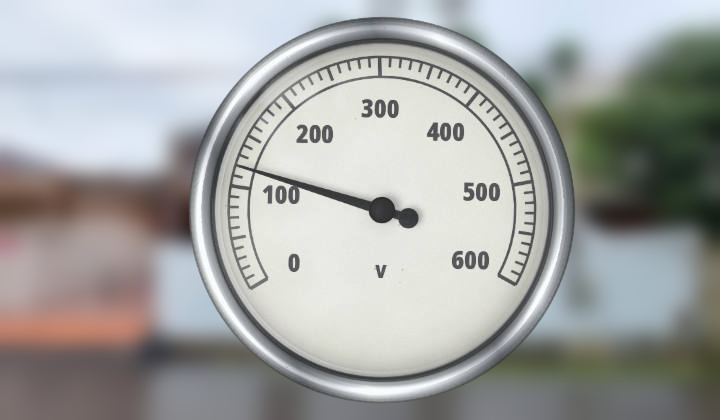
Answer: 120 V
